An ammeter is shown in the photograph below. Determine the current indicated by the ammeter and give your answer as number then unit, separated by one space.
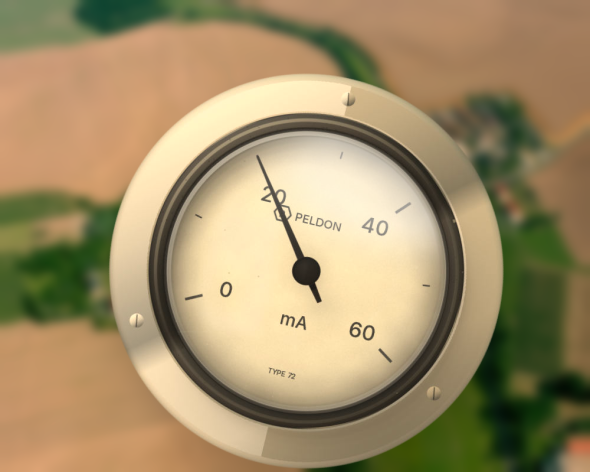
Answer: 20 mA
